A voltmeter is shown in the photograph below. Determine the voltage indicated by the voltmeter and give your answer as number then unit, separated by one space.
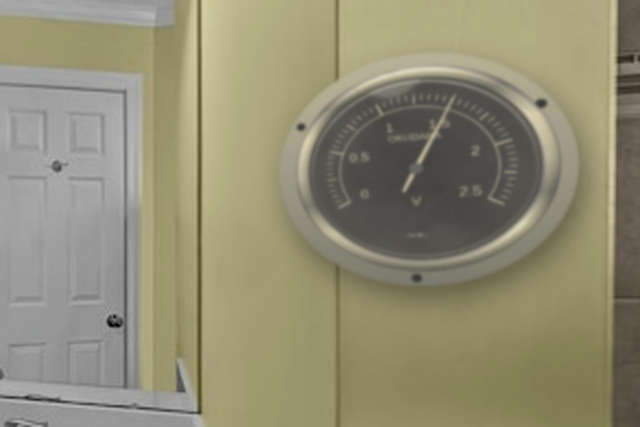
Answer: 1.5 V
